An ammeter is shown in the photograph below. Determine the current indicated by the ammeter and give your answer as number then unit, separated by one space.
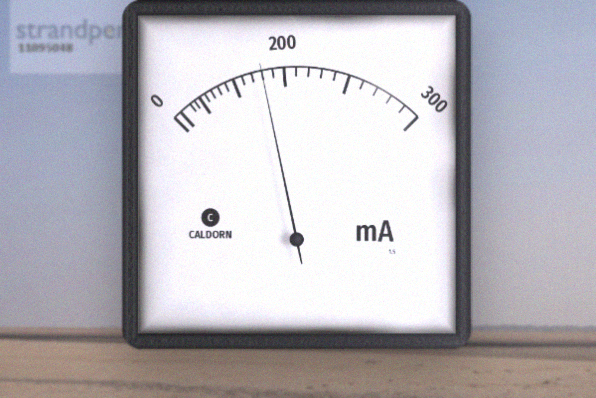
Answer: 180 mA
